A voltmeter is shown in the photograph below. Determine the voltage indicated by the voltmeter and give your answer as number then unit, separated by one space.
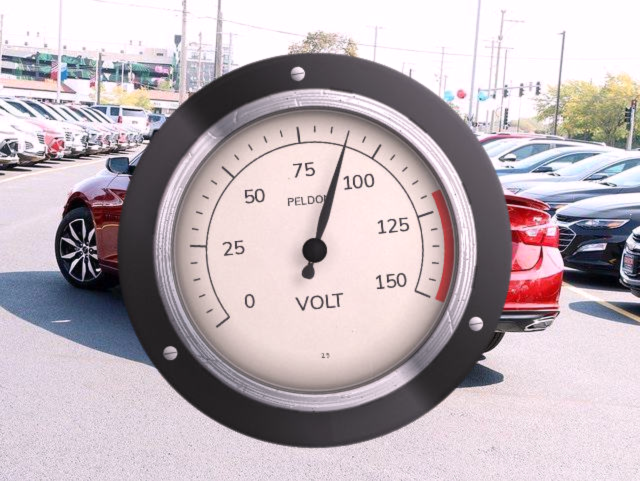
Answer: 90 V
